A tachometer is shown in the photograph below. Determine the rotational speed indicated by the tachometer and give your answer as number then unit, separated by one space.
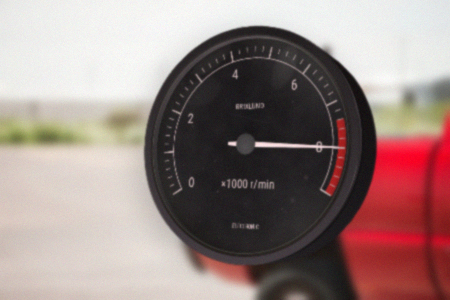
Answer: 8000 rpm
